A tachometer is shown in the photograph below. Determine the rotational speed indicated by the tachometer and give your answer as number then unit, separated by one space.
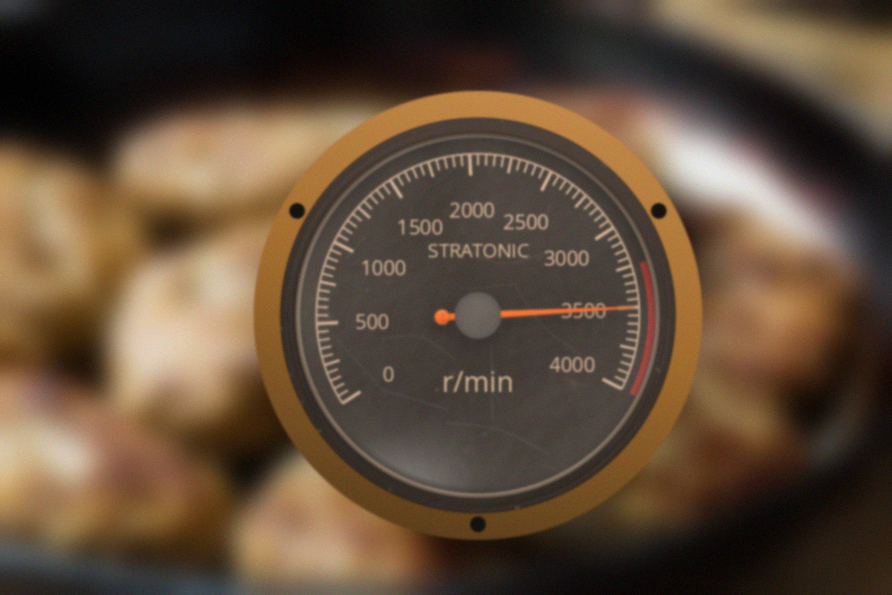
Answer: 3500 rpm
